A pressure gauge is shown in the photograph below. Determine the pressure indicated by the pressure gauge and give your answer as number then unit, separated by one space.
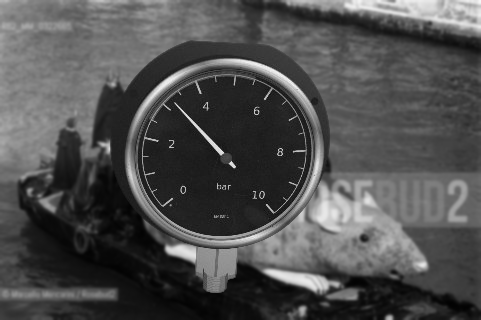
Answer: 3.25 bar
